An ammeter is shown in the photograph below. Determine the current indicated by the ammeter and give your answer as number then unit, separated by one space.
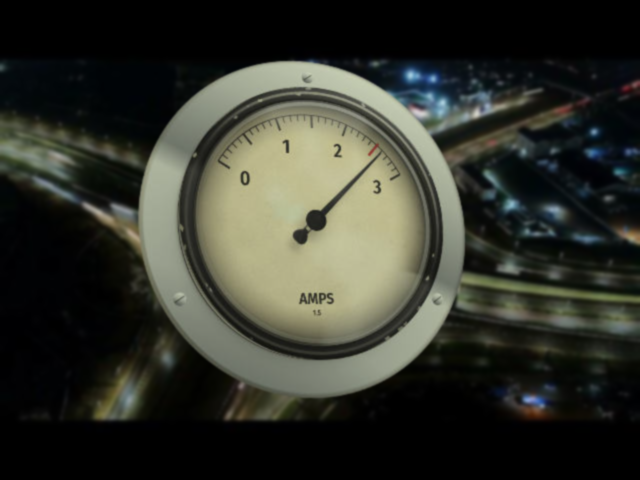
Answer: 2.6 A
